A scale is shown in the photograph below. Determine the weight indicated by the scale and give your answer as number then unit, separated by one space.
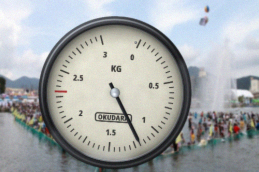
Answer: 1.2 kg
